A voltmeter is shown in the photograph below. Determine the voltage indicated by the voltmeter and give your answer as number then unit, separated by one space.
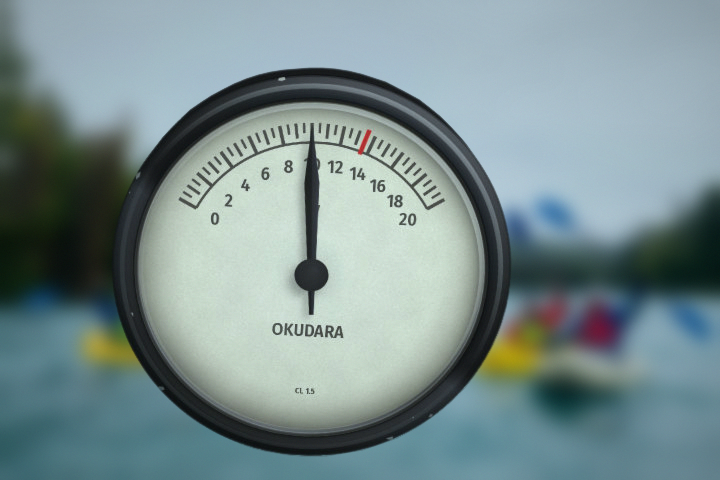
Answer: 10 V
